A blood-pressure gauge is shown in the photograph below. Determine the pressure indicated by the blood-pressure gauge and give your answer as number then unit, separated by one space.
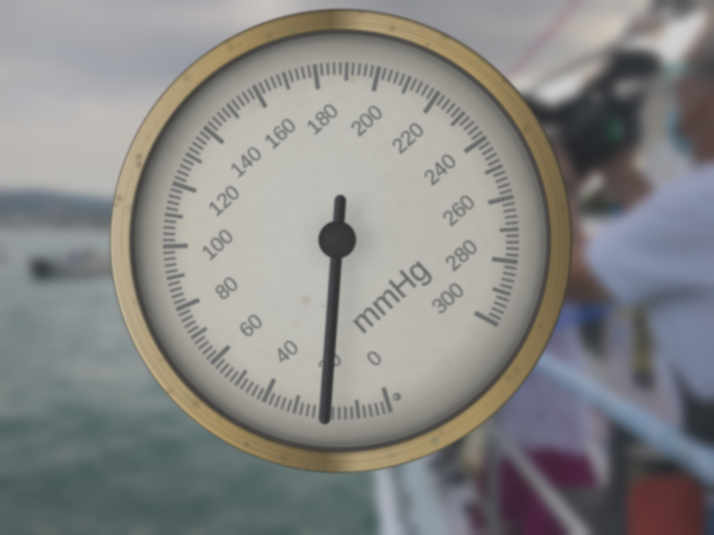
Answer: 20 mmHg
